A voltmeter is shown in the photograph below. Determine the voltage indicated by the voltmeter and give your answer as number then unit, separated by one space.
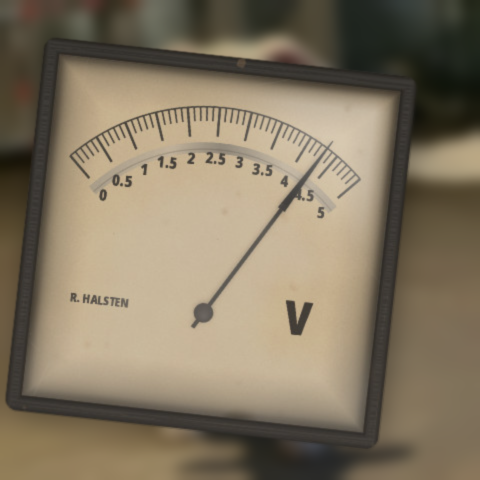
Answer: 4.3 V
